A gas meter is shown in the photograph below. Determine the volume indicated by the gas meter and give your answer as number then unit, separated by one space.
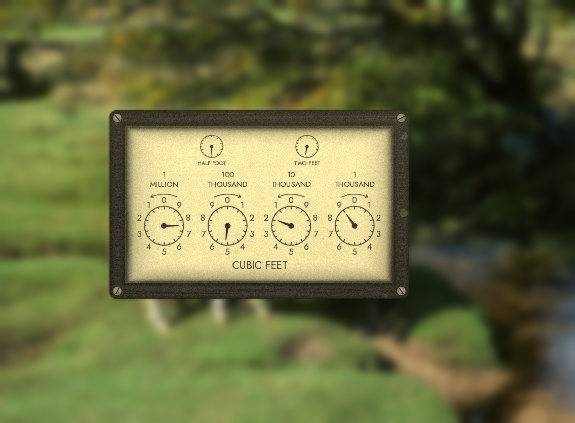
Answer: 751900 ft³
